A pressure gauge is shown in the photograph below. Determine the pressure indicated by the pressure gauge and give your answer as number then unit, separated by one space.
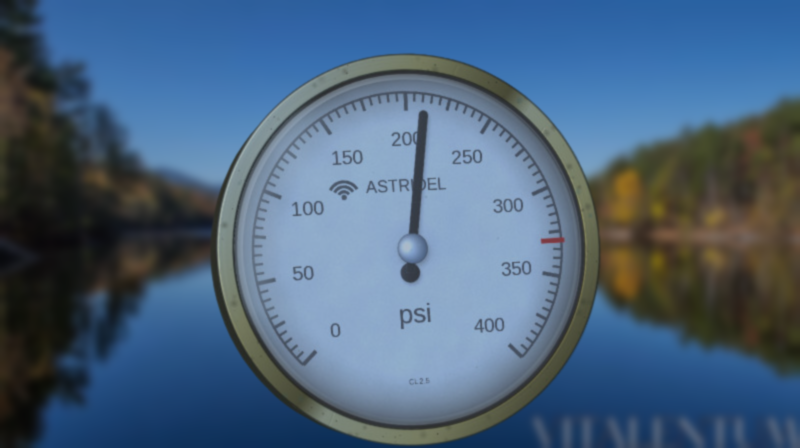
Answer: 210 psi
